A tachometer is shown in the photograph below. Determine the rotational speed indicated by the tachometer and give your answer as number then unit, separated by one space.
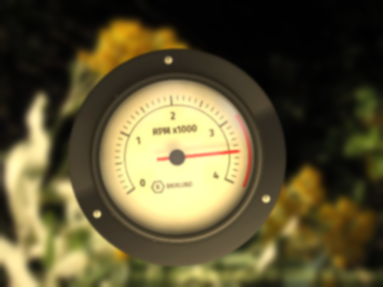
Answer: 3500 rpm
